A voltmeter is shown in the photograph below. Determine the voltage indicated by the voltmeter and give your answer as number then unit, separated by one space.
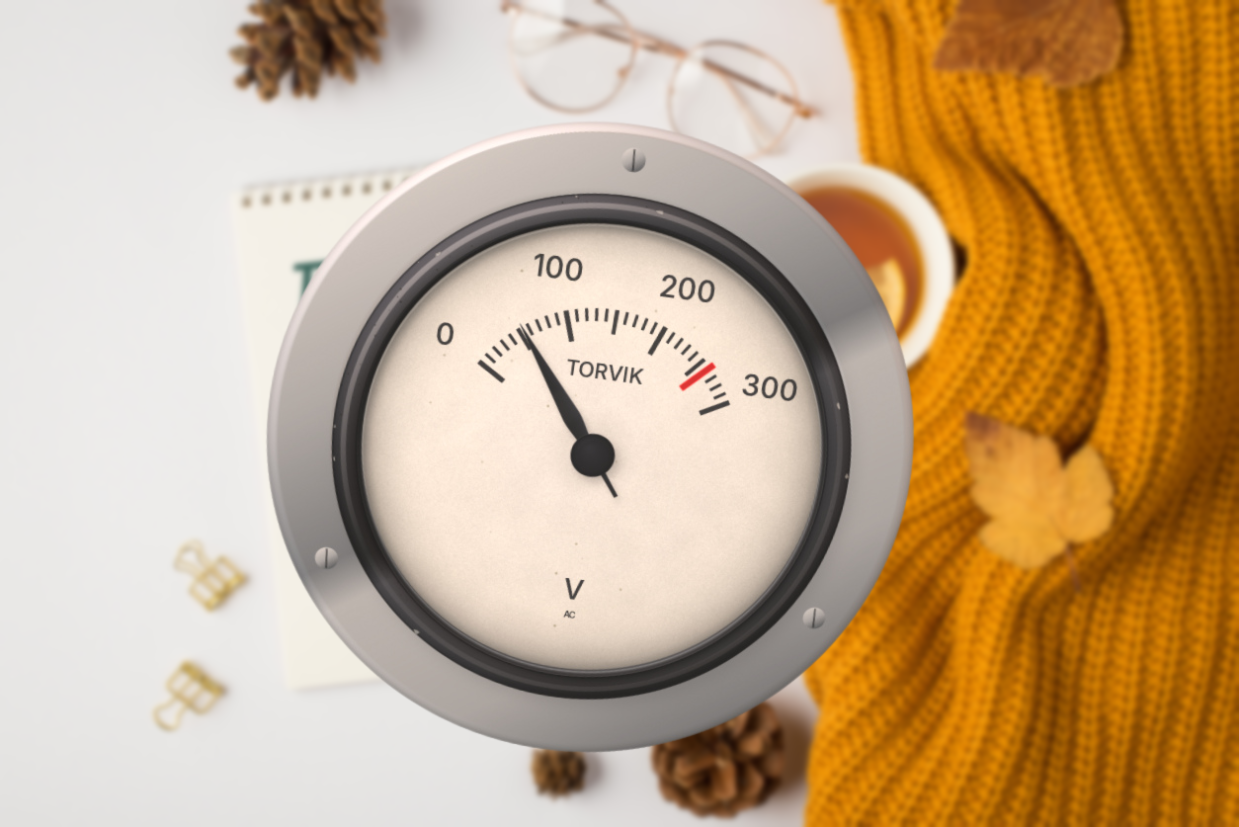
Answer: 55 V
